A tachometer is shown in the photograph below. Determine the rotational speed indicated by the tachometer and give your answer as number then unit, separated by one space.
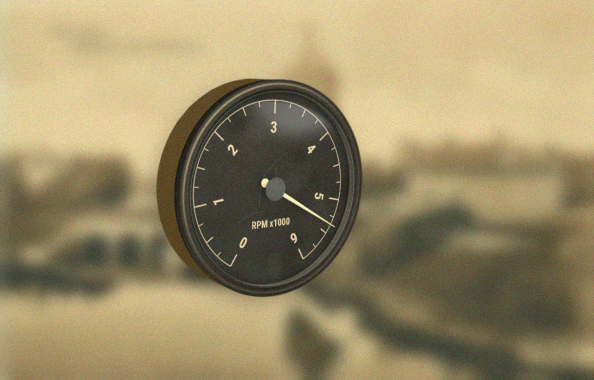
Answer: 5375 rpm
